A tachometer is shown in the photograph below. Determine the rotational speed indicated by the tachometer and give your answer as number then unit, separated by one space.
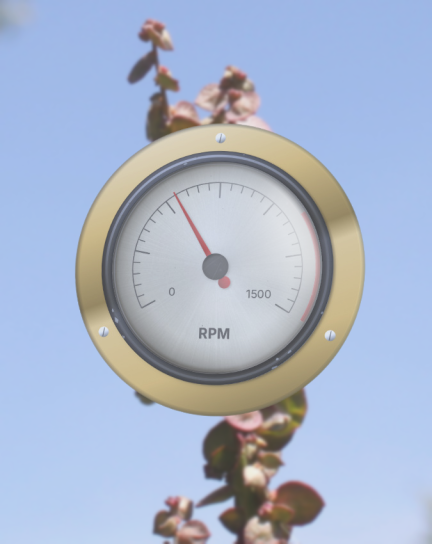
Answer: 550 rpm
